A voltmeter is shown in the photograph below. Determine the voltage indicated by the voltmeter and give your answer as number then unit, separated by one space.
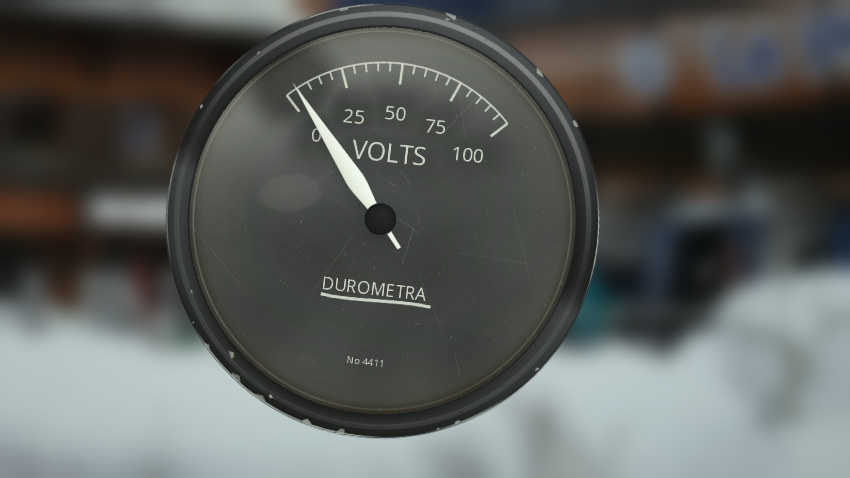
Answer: 5 V
